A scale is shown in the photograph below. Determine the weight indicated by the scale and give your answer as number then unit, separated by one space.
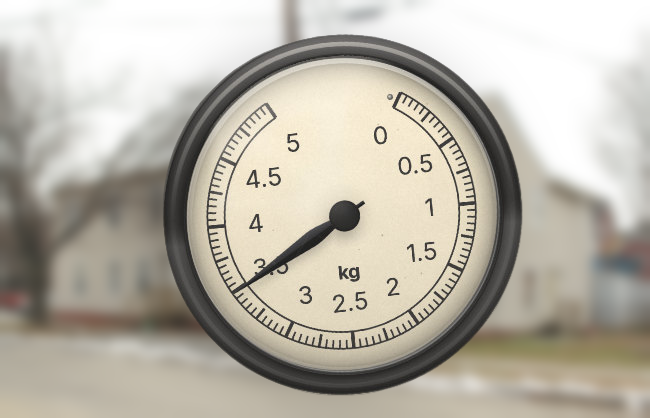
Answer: 3.5 kg
